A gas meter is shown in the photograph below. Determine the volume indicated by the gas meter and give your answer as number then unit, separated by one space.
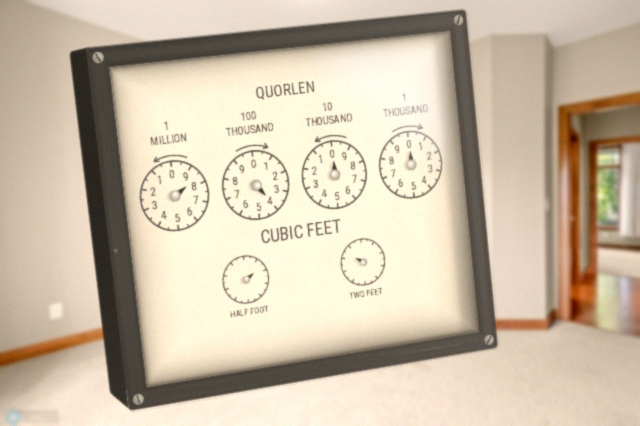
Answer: 840000 ft³
